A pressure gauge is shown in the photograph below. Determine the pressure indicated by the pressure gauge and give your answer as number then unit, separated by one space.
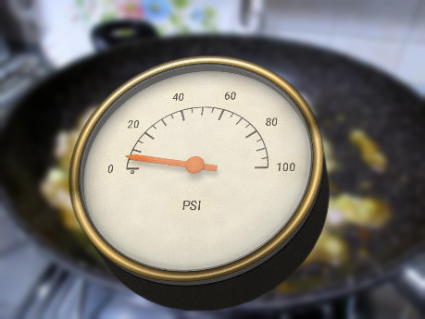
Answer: 5 psi
